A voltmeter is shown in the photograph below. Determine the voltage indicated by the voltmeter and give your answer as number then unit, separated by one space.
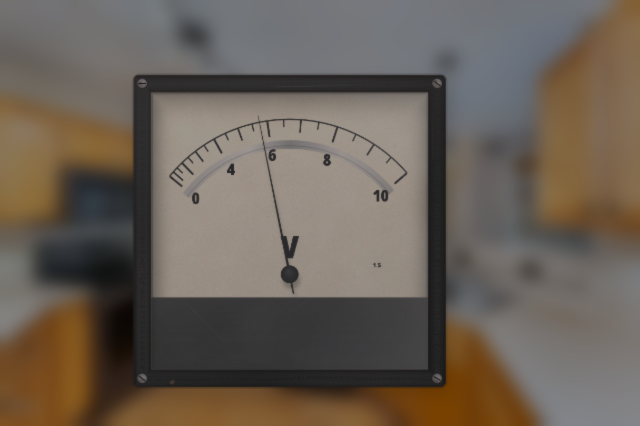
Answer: 5.75 V
